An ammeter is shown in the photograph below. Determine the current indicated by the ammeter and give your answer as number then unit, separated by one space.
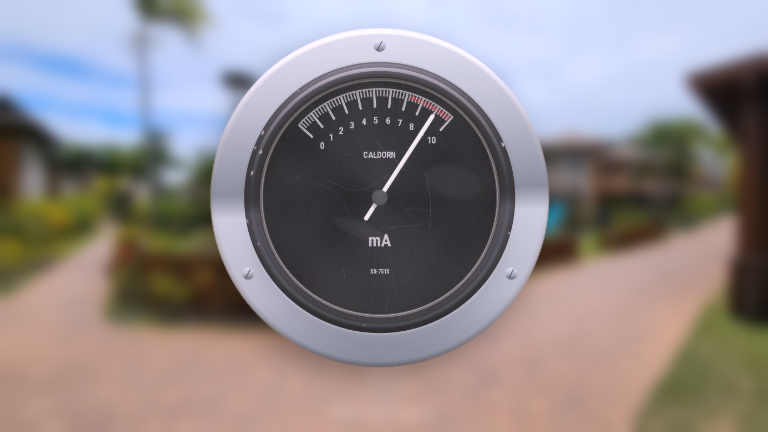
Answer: 9 mA
